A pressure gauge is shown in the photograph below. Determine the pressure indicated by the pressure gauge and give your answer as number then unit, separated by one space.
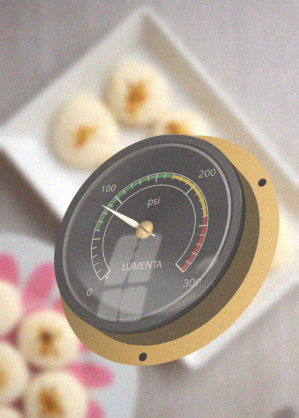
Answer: 85 psi
